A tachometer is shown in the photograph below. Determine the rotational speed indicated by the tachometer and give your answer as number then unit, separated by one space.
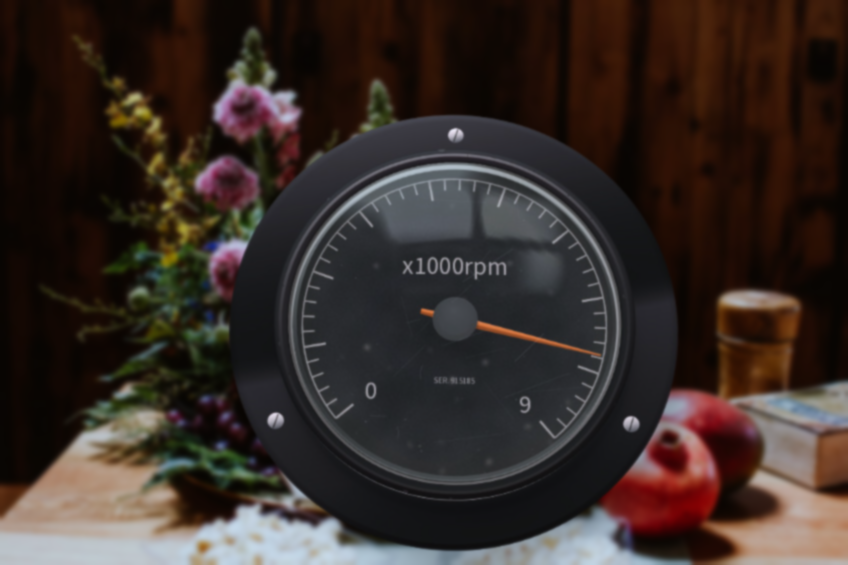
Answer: 7800 rpm
